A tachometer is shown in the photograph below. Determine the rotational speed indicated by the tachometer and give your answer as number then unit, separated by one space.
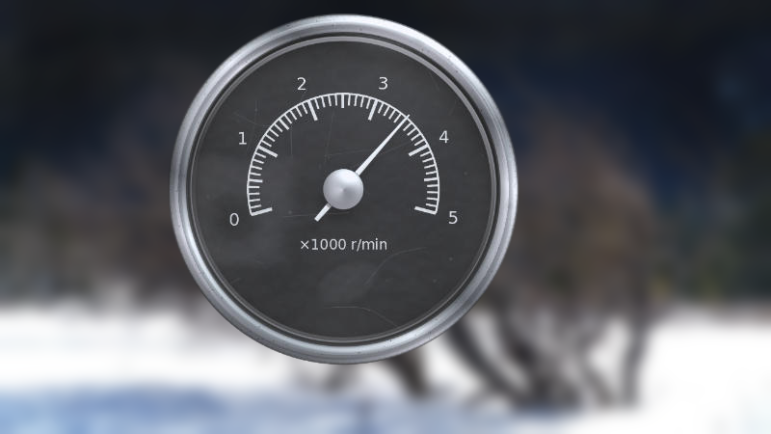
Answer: 3500 rpm
